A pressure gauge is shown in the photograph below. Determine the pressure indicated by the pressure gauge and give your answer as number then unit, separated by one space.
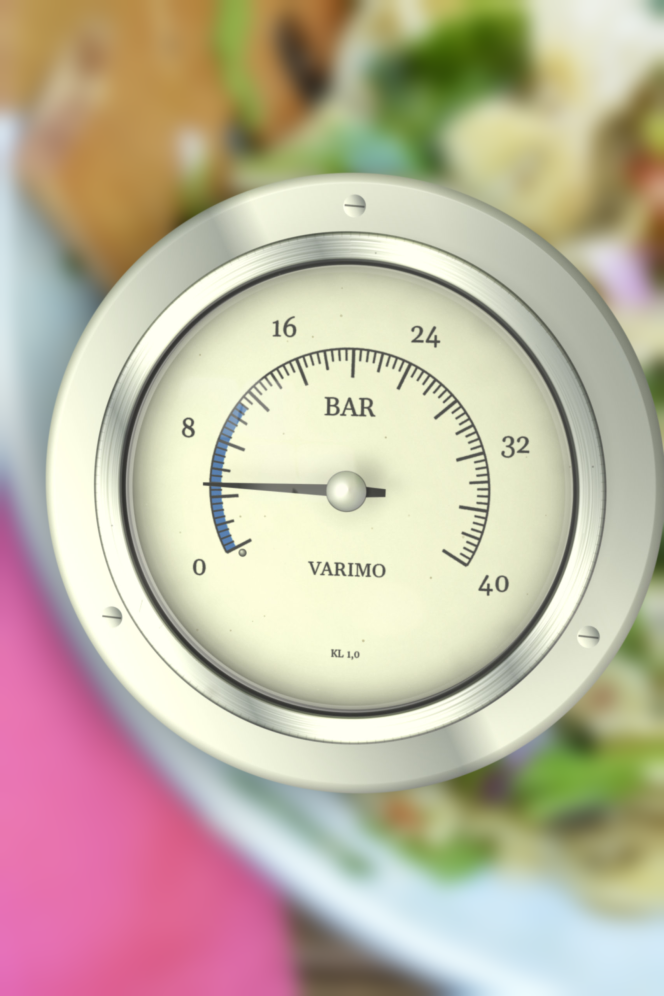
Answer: 5 bar
